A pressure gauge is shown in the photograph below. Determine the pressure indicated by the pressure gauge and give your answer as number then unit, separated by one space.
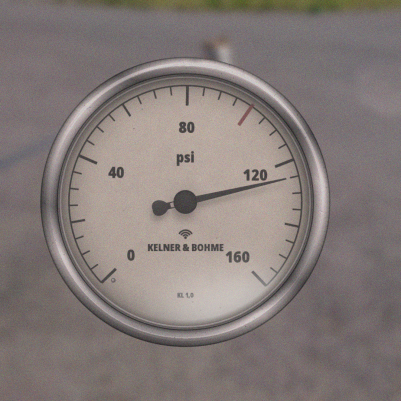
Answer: 125 psi
